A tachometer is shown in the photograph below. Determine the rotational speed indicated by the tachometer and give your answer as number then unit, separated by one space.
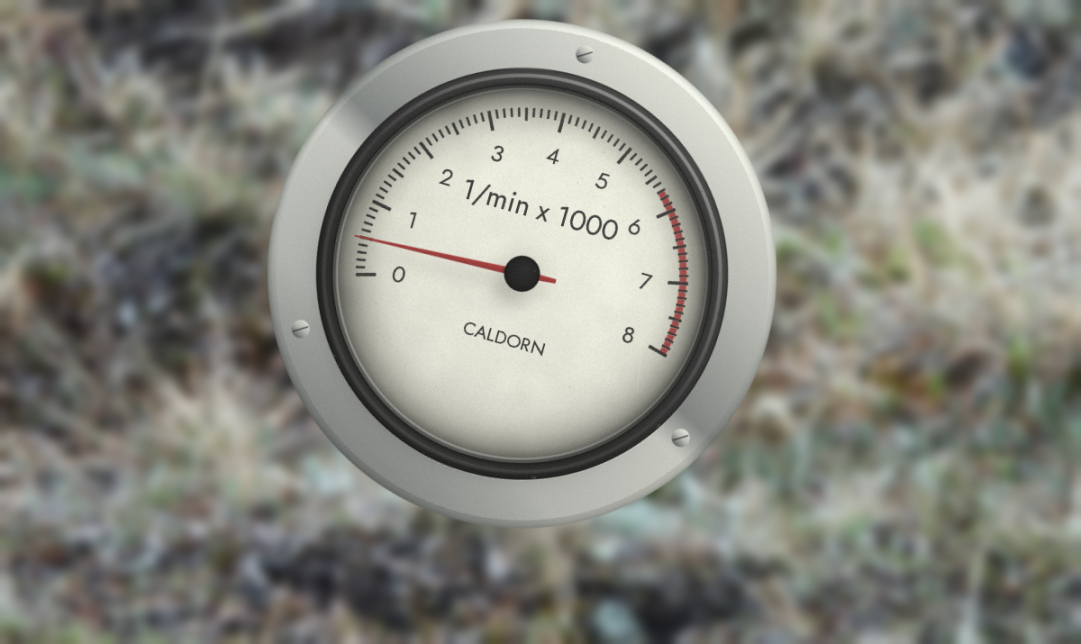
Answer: 500 rpm
